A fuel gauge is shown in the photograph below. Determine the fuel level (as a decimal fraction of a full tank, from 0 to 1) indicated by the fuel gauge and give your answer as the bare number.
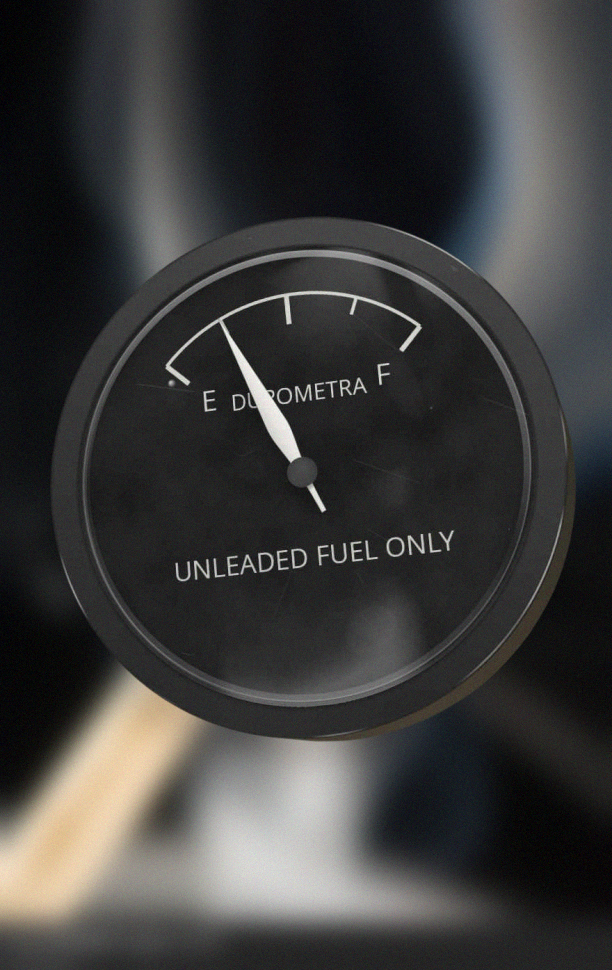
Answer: 0.25
